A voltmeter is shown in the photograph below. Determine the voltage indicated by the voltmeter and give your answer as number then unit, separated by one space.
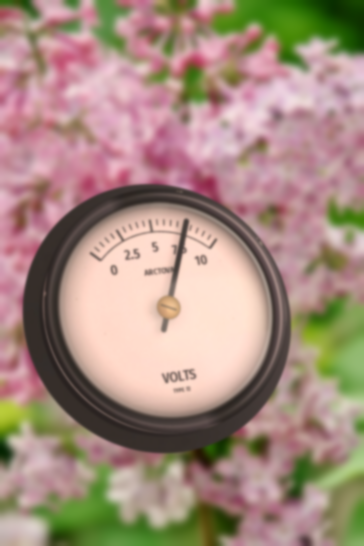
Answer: 7.5 V
